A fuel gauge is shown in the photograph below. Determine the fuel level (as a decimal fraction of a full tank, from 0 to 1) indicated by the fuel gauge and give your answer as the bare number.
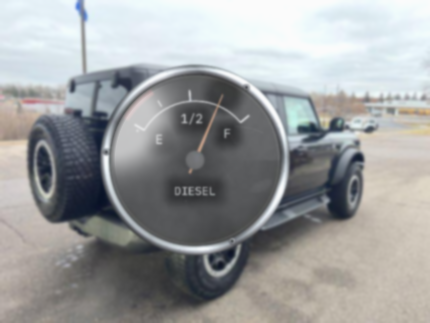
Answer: 0.75
